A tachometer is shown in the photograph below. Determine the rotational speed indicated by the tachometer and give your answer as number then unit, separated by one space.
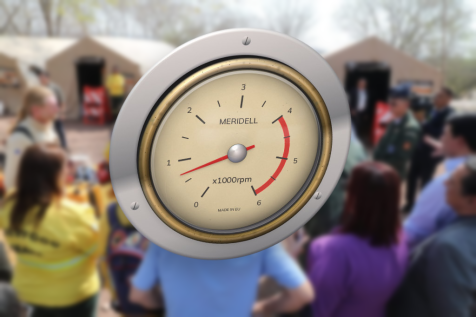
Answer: 750 rpm
